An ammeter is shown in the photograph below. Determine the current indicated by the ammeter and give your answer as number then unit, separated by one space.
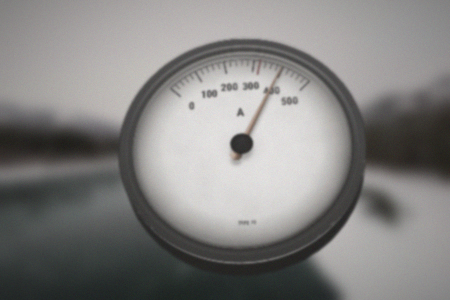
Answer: 400 A
